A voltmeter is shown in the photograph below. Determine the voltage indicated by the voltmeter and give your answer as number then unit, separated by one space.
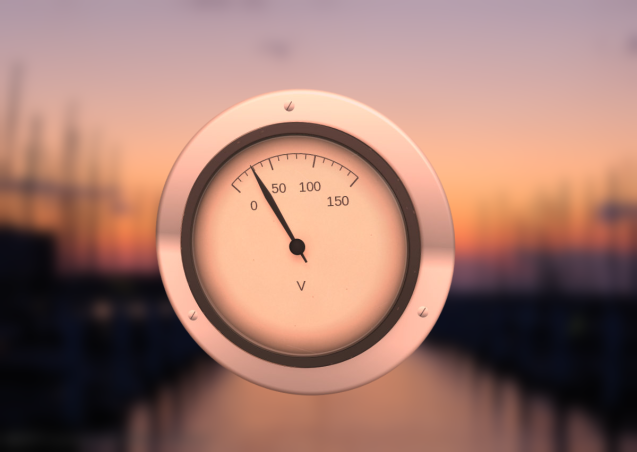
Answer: 30 V
